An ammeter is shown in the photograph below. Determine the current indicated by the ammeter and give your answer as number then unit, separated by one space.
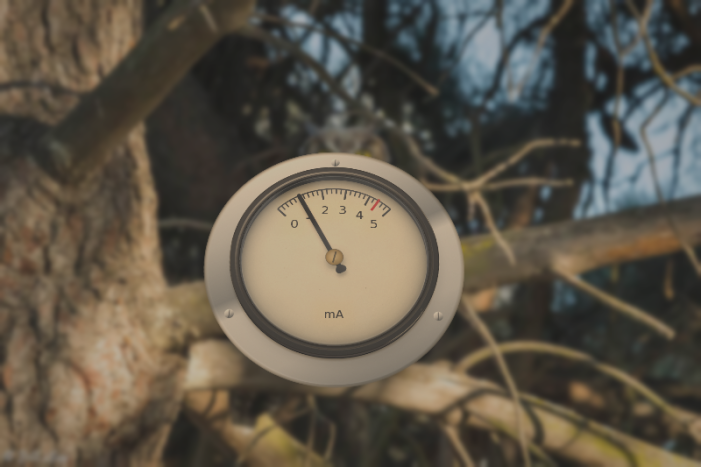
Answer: 1 mA
